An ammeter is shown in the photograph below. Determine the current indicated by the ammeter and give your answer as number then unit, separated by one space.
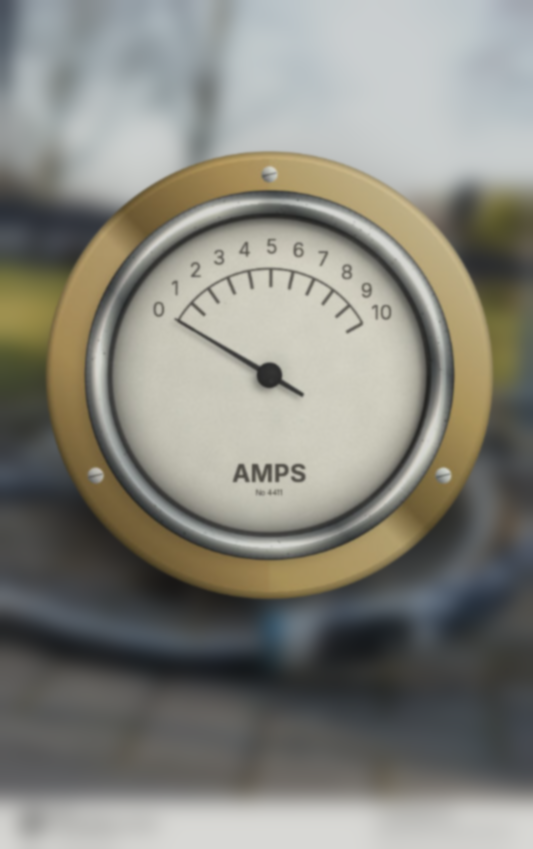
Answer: 0 A
